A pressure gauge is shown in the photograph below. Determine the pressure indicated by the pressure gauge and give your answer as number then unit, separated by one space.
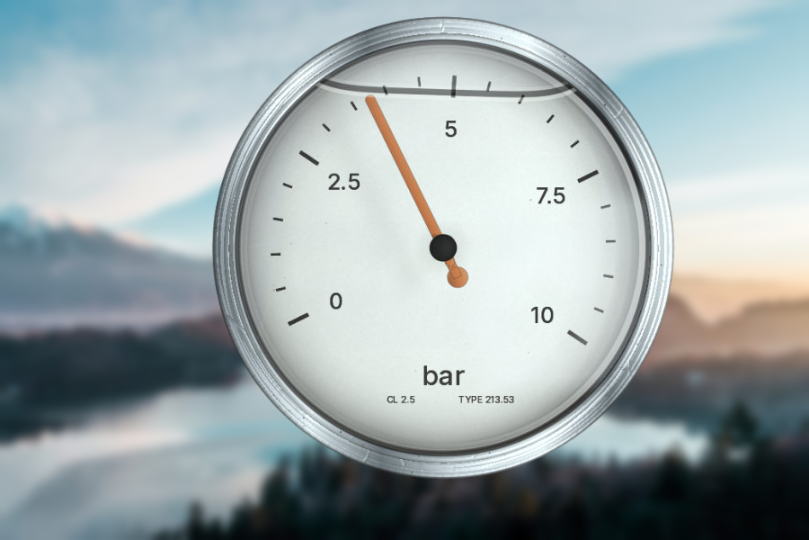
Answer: 3.75 bar
